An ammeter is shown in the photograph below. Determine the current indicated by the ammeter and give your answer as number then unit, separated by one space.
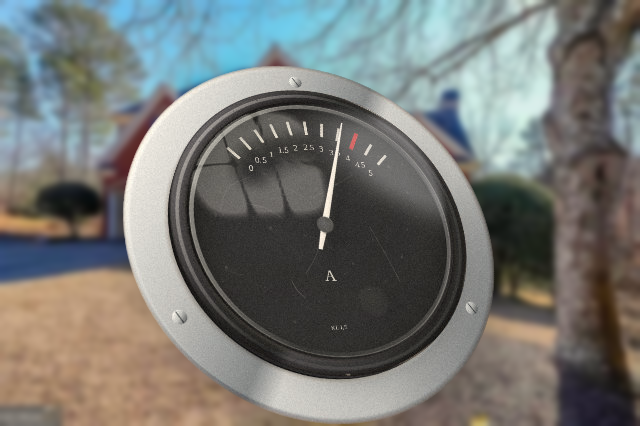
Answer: 3.5 A
